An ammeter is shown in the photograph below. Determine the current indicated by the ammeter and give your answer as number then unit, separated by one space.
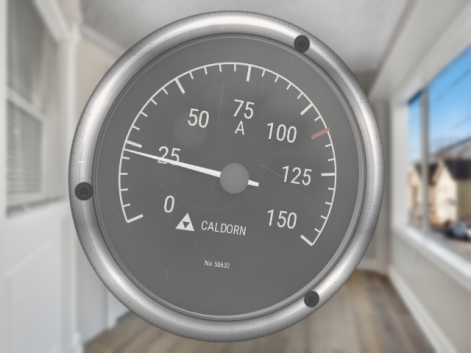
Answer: 22.5 A
